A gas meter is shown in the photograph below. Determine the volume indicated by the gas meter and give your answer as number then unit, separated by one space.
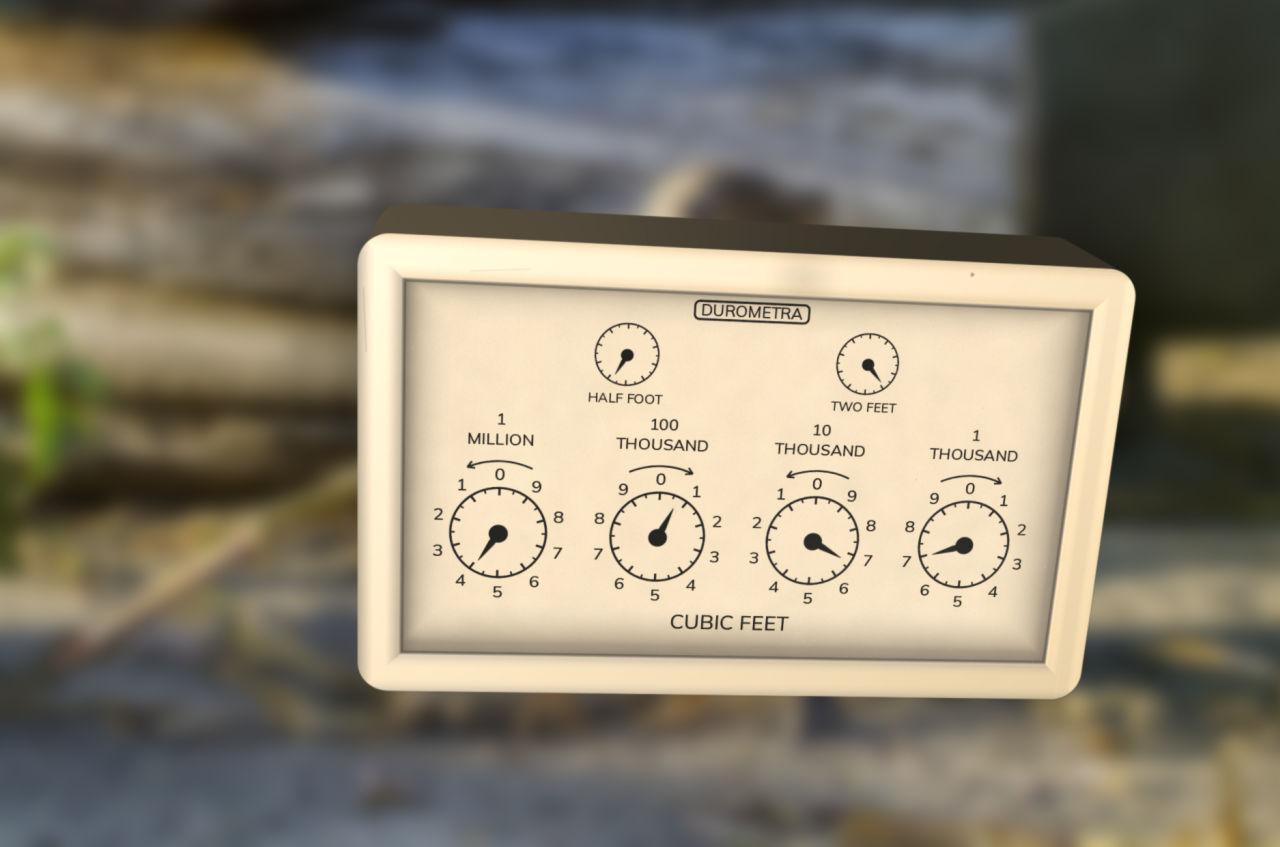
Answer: 406700 ft³
